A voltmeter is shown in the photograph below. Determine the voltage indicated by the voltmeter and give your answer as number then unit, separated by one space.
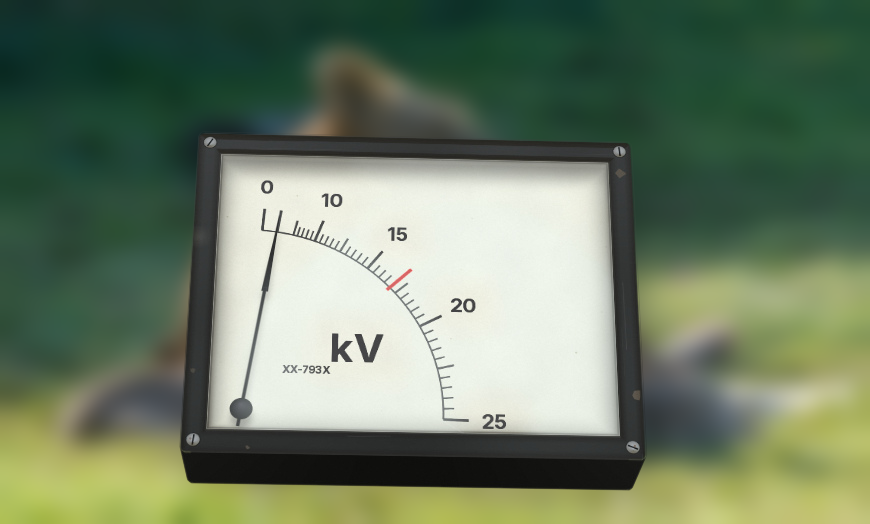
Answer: 5 kV
